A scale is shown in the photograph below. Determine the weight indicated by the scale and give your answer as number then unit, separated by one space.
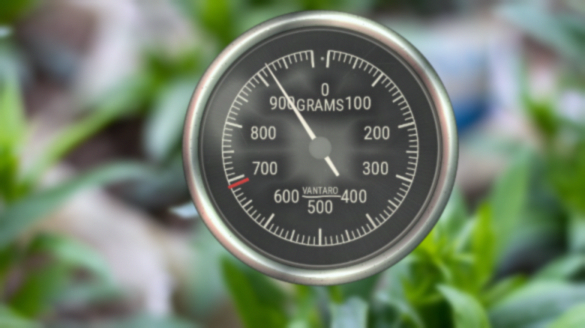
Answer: 920 g
